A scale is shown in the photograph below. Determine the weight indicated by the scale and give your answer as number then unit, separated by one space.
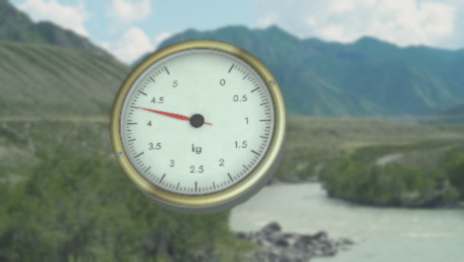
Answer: 4.25 kg
